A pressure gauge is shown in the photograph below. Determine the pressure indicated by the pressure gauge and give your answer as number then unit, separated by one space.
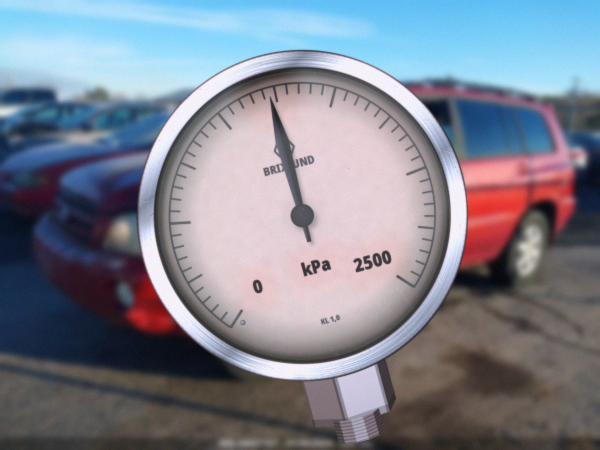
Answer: 1225 kPa
